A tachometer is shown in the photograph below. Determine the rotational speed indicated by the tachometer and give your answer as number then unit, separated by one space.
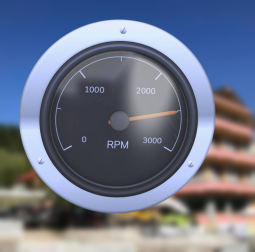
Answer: 2500 rpm
